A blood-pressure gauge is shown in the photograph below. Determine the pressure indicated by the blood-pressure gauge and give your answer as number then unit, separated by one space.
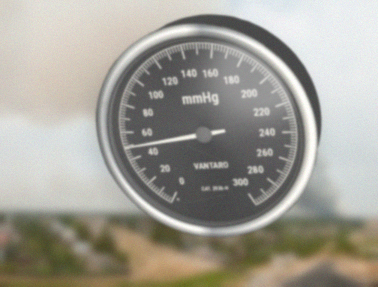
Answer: 50 mmHg
